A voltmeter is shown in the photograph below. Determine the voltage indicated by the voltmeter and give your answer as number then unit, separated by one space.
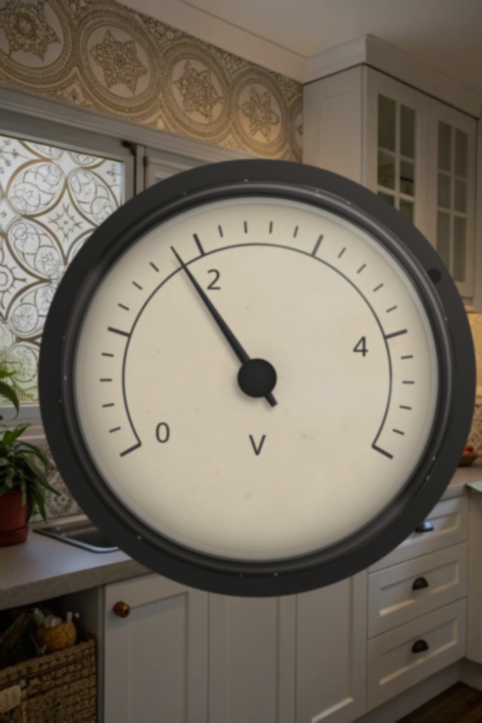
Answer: 1.8 V
